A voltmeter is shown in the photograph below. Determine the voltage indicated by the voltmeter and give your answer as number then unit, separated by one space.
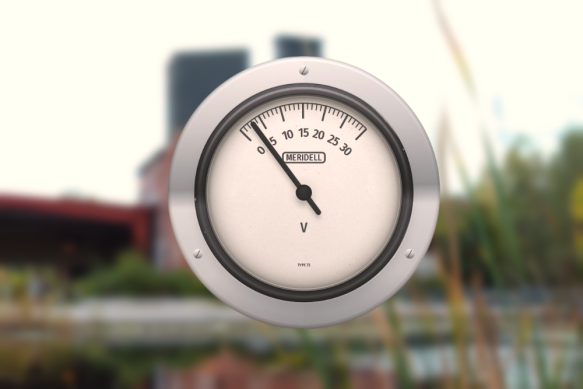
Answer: 3 V
